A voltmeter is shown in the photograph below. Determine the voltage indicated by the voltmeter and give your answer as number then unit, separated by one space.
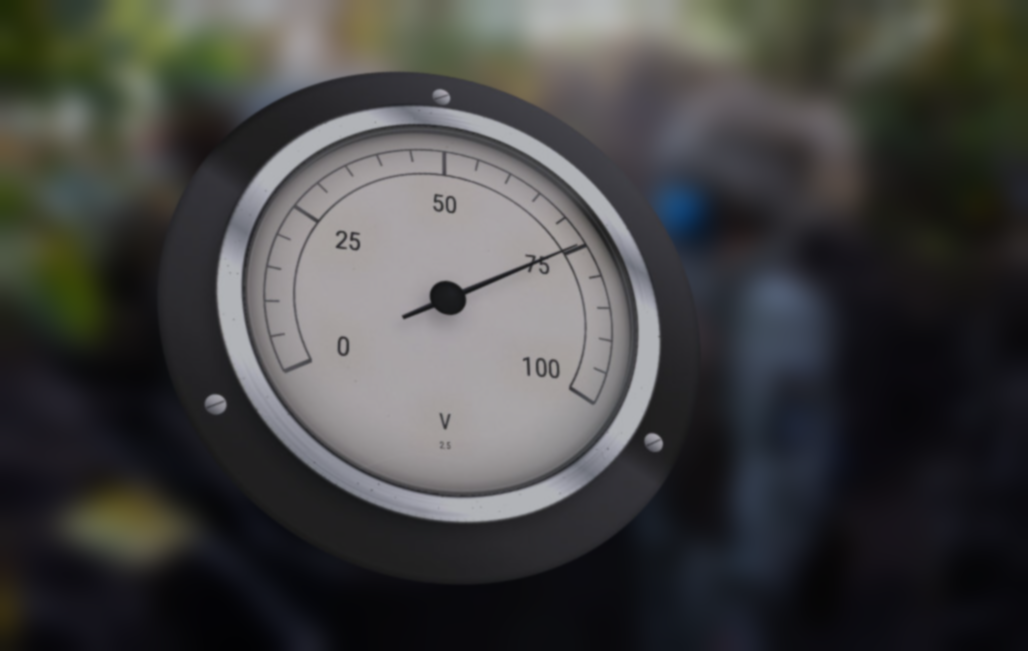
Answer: 75 V
